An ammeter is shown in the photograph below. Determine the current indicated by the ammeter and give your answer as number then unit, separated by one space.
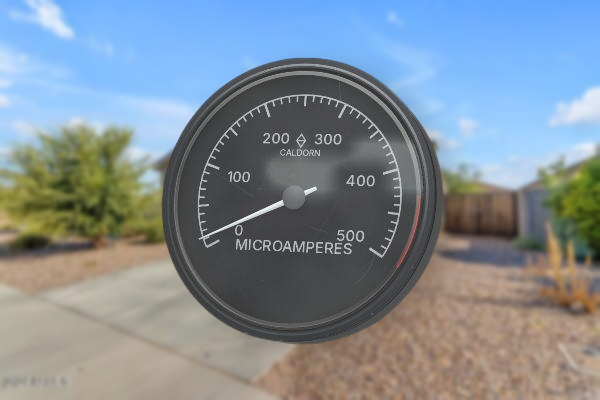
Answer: 10 µA
